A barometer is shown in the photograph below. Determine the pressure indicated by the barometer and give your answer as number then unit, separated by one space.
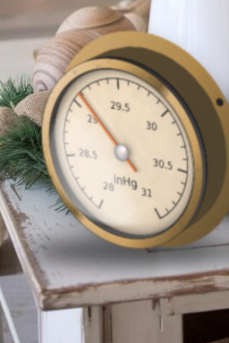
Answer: 29.1 inHg
